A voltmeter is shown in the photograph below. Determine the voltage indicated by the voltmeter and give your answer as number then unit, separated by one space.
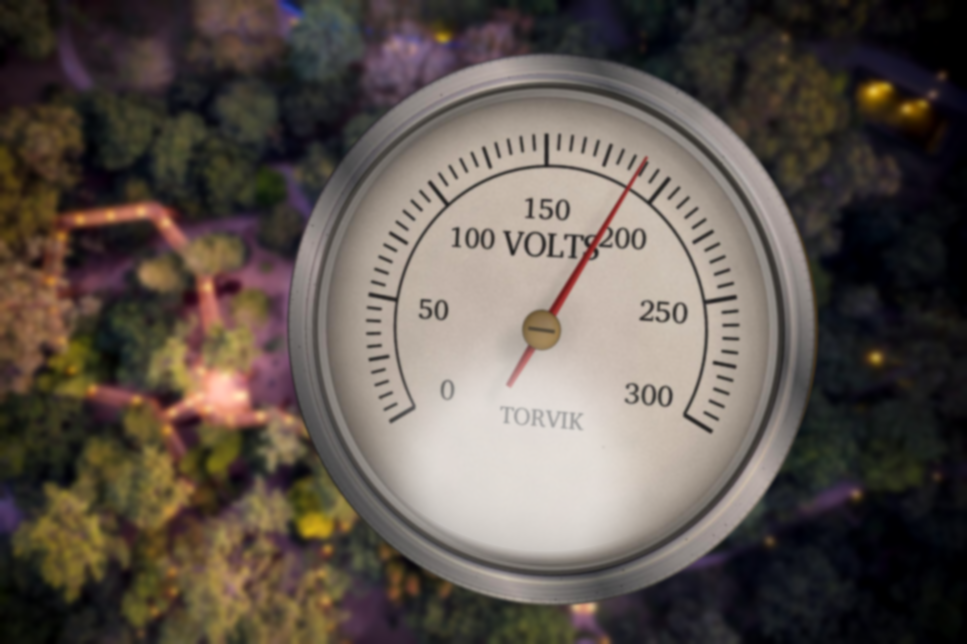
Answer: 190 V
